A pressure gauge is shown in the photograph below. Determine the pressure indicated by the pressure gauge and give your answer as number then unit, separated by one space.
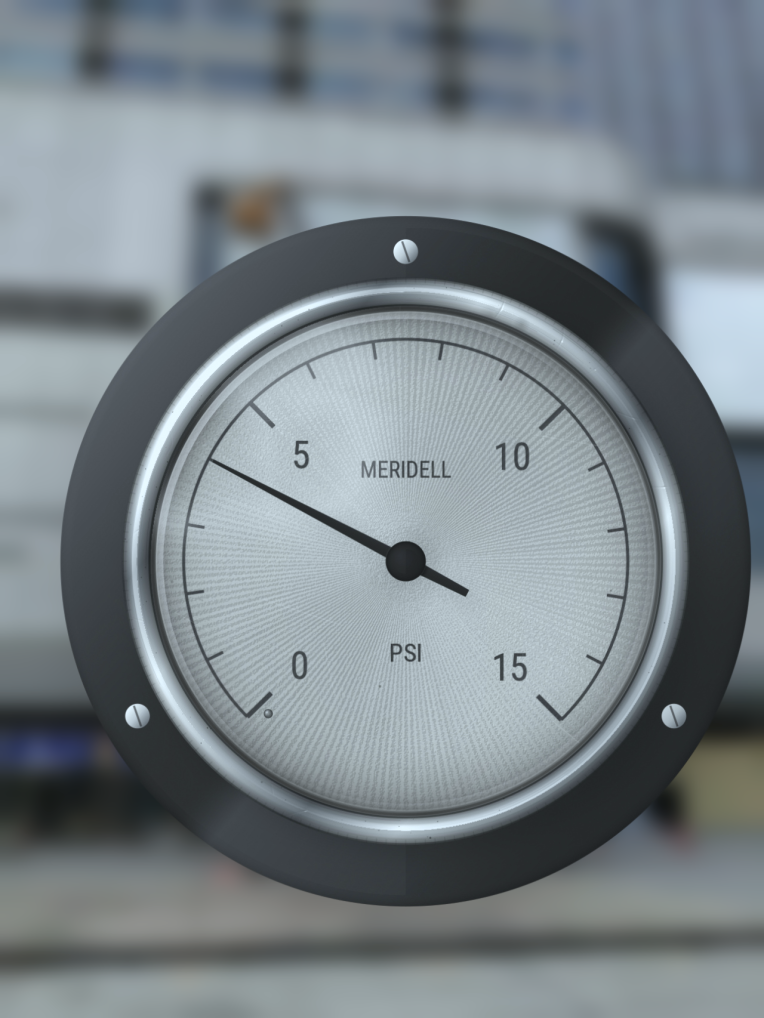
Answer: 4 psi
